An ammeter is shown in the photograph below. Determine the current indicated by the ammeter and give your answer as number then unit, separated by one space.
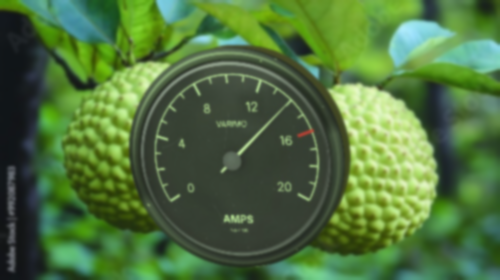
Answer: 14 A
